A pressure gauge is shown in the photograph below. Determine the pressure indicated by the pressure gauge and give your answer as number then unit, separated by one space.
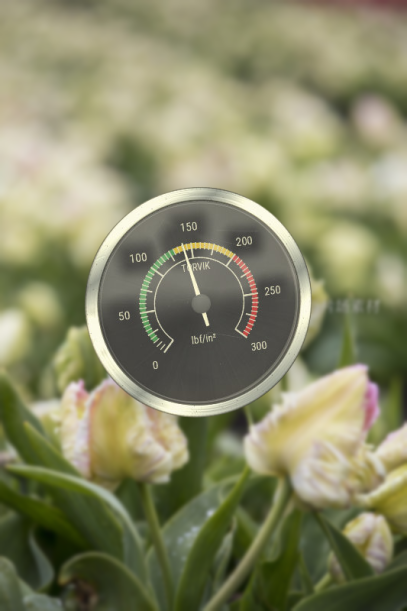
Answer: 140 psi
